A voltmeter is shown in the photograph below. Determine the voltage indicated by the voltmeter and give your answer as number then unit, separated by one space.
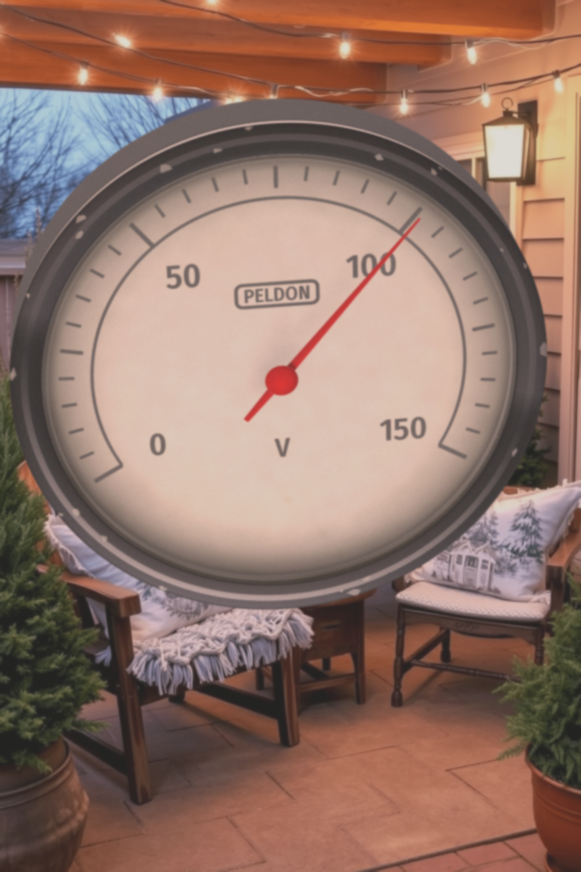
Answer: 100 V
